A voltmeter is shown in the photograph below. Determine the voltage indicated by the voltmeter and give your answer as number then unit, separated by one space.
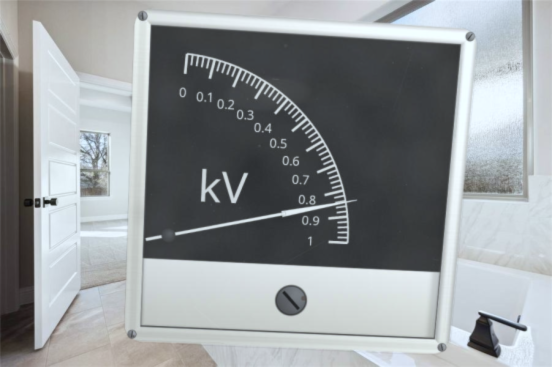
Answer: 0.84 kV
